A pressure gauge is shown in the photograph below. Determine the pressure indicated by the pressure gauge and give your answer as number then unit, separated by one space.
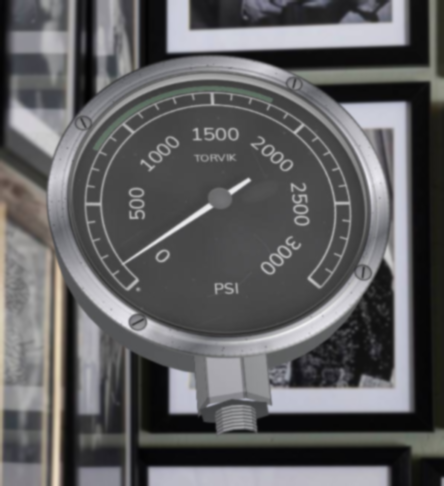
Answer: 100 psi
